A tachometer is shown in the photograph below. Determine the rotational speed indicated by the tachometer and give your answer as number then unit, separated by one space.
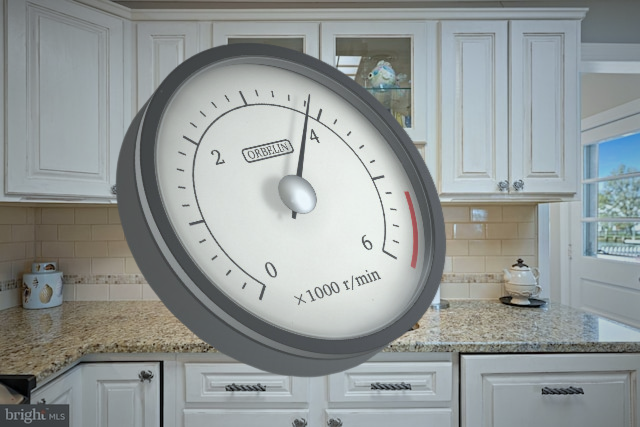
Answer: 3800 rpm
